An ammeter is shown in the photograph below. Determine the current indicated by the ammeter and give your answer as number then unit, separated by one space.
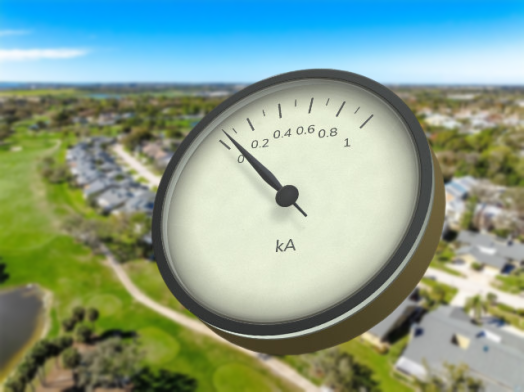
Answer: 0.05 kA
